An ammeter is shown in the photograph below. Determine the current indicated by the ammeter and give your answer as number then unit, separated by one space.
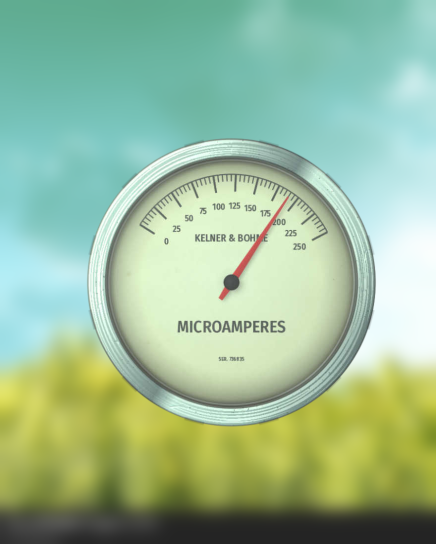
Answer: 190 µA
